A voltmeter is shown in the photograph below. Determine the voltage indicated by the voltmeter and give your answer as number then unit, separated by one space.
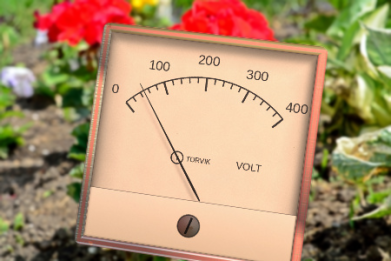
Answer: 50 V
